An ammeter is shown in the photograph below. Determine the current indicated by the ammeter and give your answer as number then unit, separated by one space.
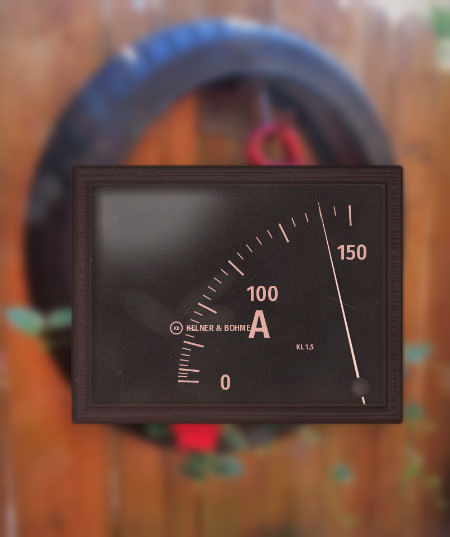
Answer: 140 A
